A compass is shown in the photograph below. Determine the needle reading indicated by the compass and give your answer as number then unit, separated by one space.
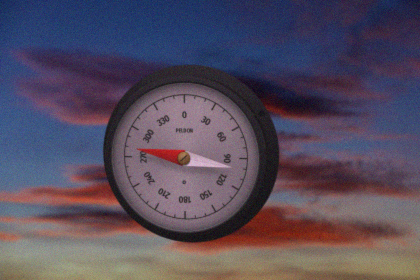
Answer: 280 °
